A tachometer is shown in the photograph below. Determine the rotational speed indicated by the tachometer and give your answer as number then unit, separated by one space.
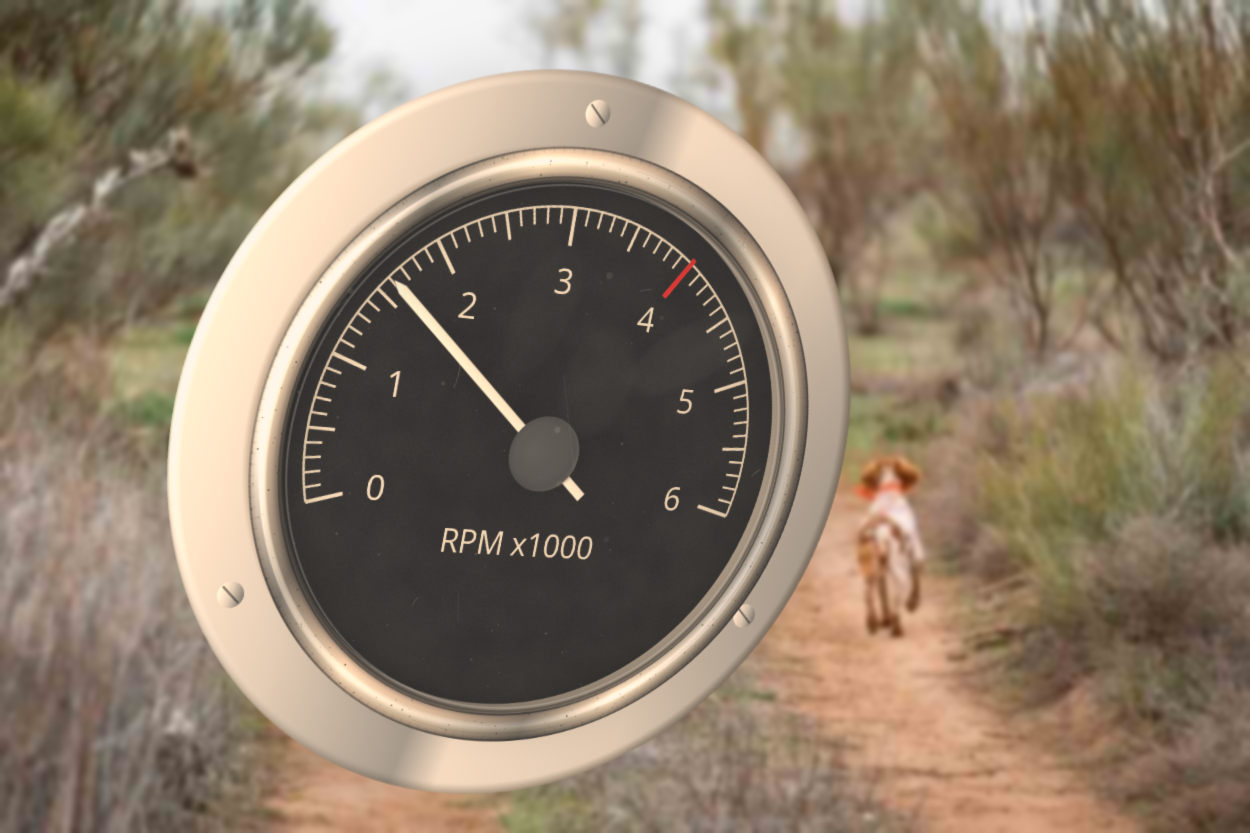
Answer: 1600 rpm
